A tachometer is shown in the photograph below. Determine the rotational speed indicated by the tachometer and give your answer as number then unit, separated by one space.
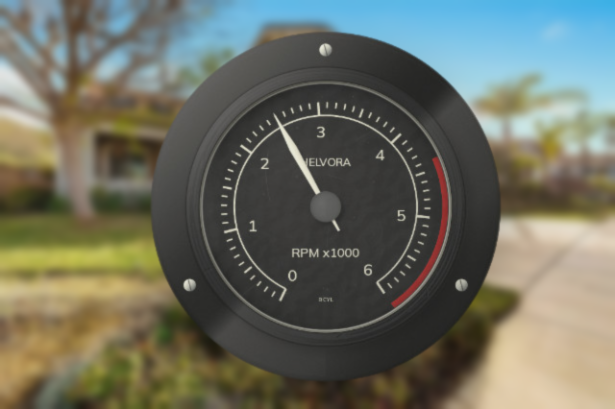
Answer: 2500 rpm
